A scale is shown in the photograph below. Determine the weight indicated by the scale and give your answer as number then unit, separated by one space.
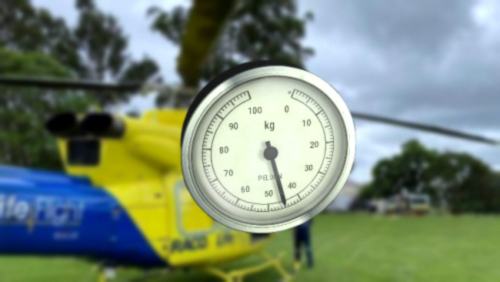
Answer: 45 kg
